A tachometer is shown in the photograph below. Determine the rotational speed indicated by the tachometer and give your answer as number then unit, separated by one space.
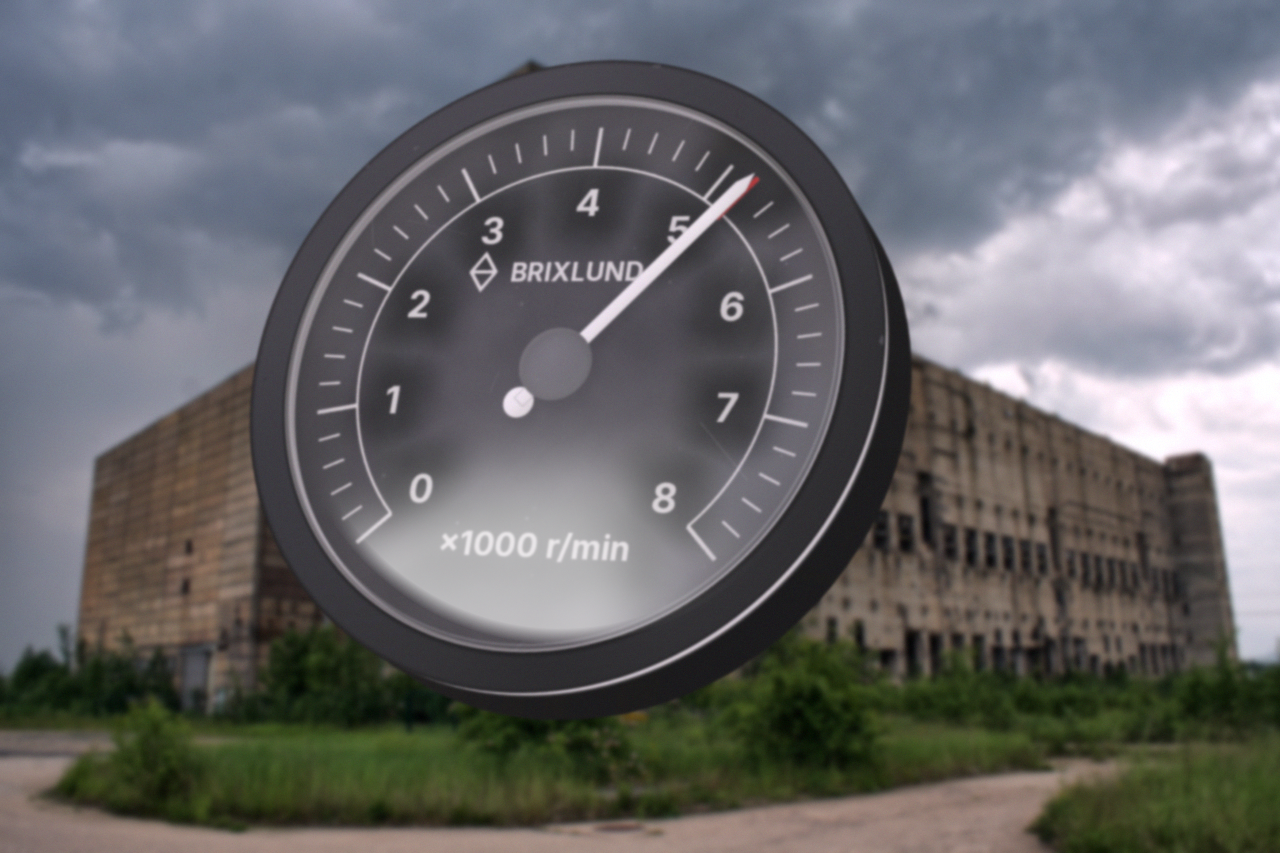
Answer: 5200 rpm
